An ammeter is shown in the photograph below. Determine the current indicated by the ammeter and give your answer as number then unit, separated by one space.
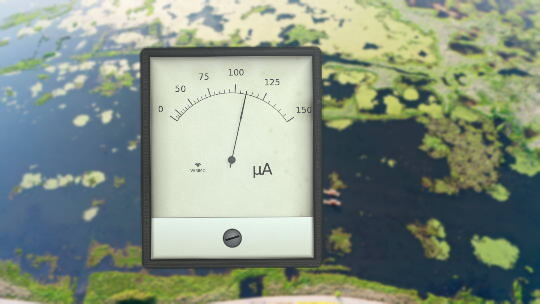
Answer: 110 µA
